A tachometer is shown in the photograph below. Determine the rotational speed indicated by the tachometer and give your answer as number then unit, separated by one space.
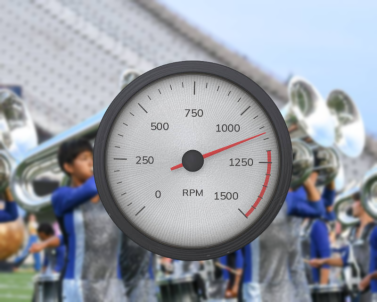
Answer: 1125 rpm
